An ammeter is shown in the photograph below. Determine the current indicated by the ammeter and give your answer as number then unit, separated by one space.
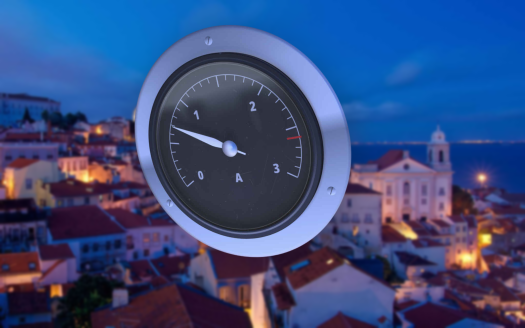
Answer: 0.7 A
